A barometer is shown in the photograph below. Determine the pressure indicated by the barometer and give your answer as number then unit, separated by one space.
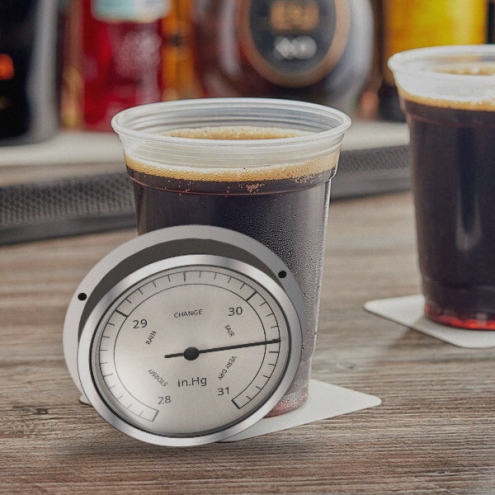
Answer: 30.4 inHg
